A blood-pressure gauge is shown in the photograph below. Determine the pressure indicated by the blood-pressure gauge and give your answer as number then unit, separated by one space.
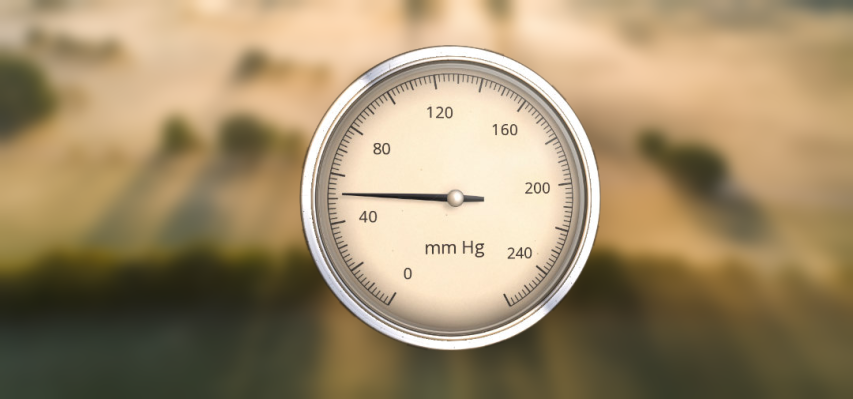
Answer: 52 mmHg
